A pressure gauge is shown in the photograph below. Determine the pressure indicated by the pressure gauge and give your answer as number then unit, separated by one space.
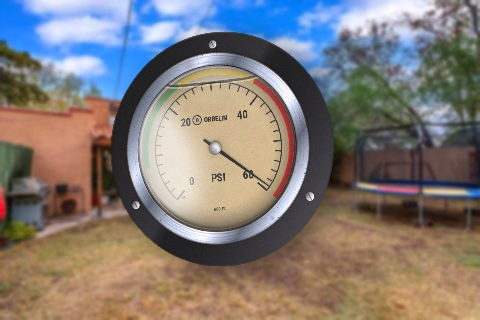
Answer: 59 psi
